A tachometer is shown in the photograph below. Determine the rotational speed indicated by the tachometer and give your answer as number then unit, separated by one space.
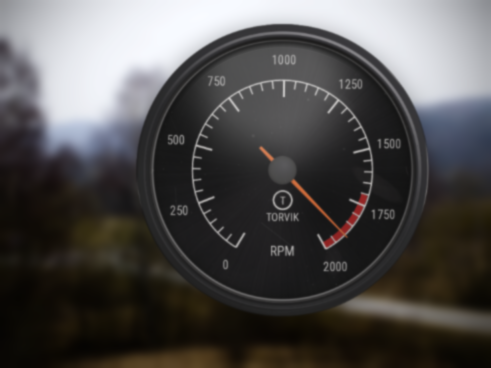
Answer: 1900 rpm
